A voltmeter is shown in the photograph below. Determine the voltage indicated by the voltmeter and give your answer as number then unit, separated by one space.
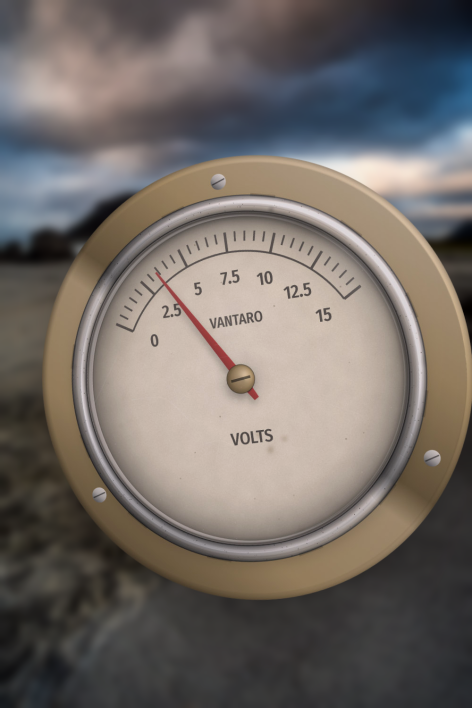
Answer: 3.5 V
